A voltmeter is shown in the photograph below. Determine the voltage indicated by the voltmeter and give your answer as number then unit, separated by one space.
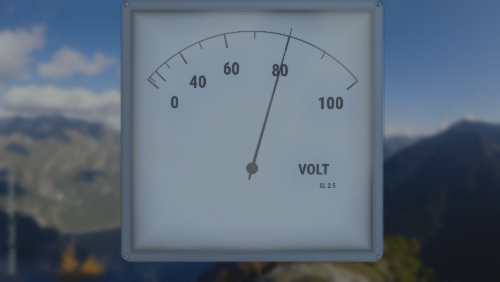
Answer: 80 V
